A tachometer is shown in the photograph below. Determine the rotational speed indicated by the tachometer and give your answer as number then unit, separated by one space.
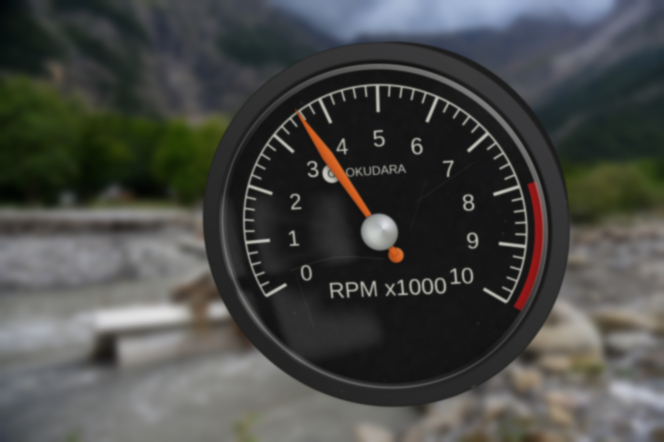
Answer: 3600 rpm
